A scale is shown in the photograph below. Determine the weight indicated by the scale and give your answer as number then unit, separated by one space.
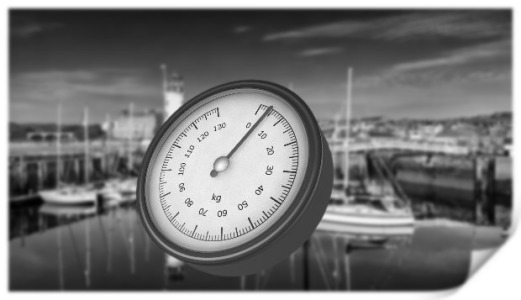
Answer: 5 kg
